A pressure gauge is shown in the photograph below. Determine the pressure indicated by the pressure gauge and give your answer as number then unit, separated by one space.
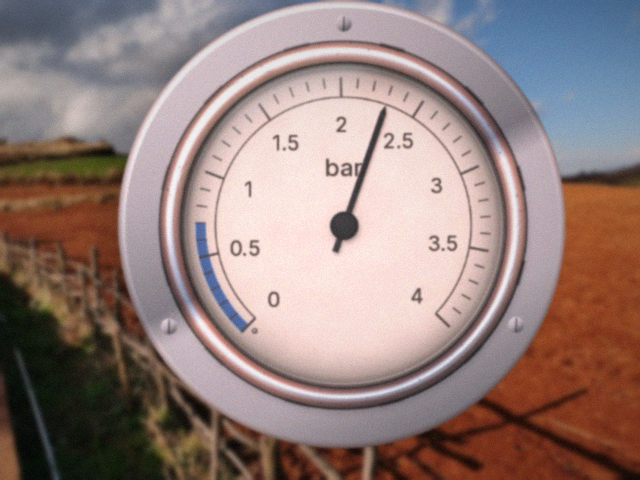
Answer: 2.3 bar
